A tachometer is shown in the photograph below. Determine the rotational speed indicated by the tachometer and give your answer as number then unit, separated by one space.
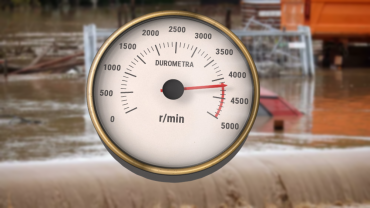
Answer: 4200 rpm
